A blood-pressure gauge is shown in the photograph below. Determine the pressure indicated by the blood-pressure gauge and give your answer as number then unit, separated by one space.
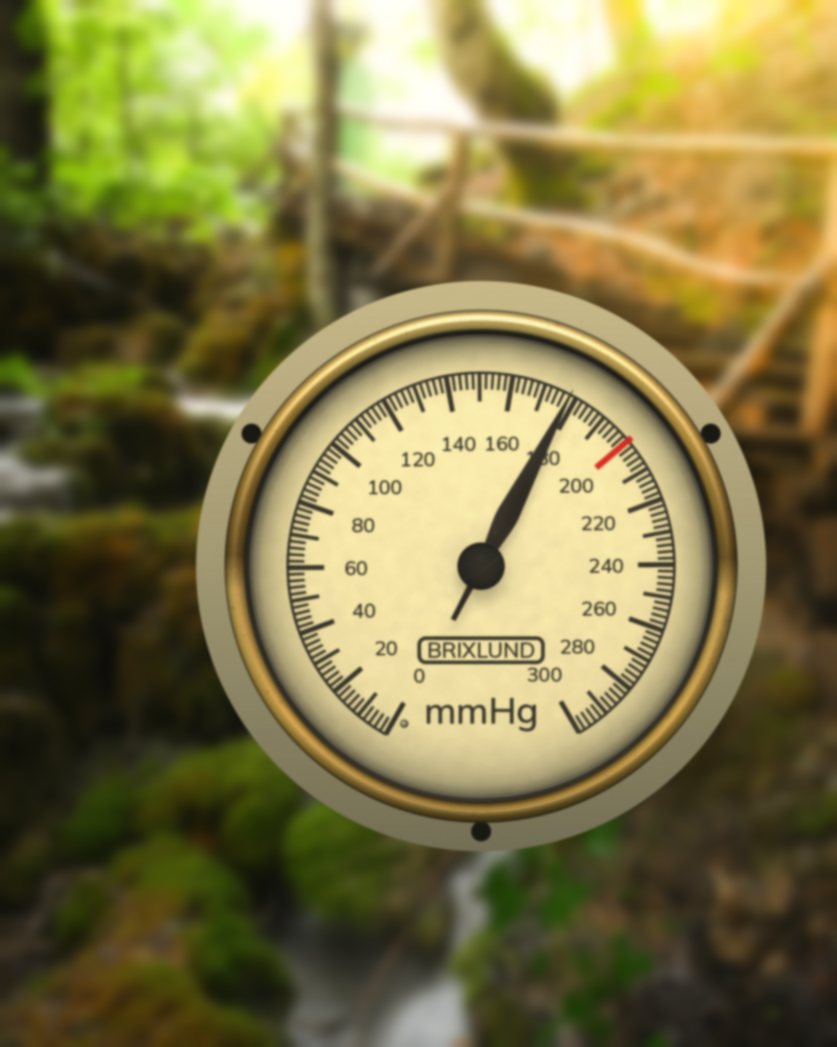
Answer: 178 mmHg
